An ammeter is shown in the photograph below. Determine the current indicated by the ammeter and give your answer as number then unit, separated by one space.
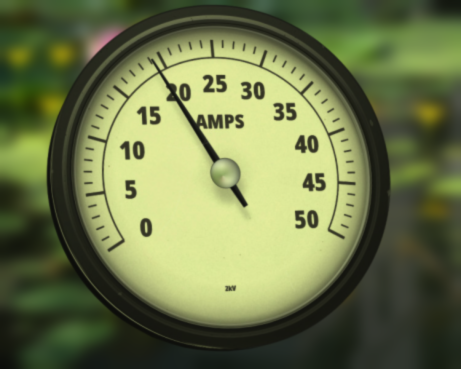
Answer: 19 A
